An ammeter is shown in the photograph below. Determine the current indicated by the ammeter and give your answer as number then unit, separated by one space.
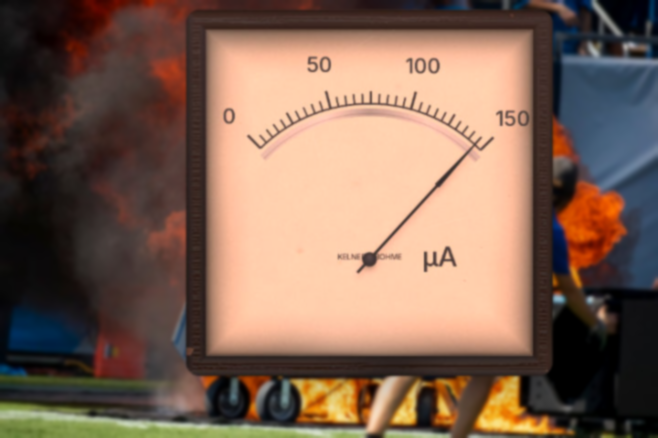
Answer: 145 µA
